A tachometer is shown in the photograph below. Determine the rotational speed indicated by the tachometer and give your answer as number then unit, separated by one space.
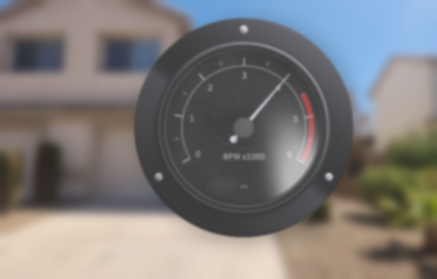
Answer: 4000 rpm
